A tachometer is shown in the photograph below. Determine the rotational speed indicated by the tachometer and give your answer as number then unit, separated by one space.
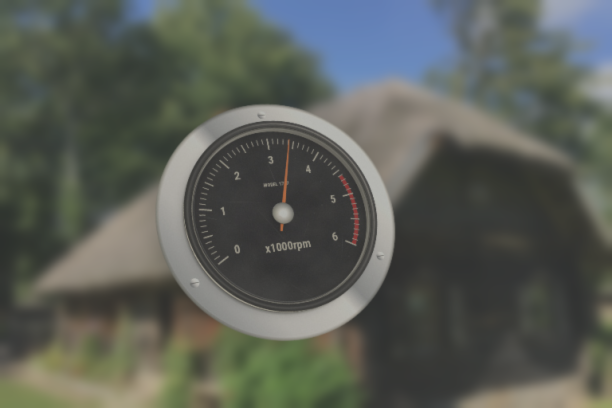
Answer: 3400 rpm
